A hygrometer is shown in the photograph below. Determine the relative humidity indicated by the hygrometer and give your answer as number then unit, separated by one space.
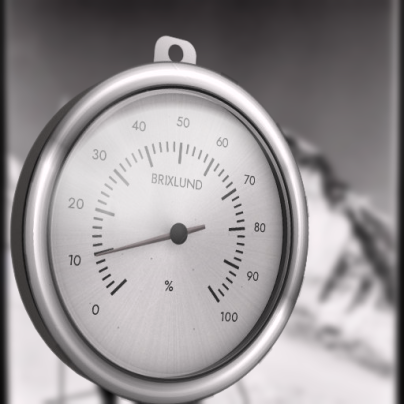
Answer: 10 %
